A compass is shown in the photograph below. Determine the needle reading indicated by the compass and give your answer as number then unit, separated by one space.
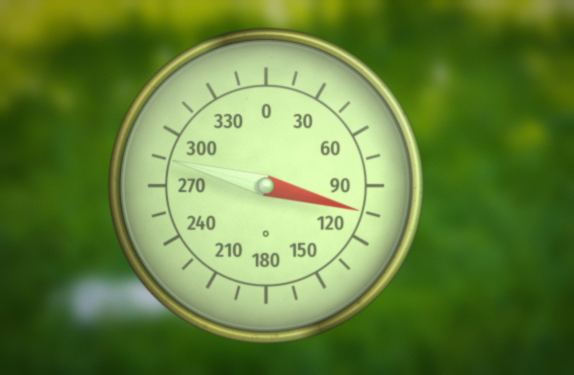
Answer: 105 °
